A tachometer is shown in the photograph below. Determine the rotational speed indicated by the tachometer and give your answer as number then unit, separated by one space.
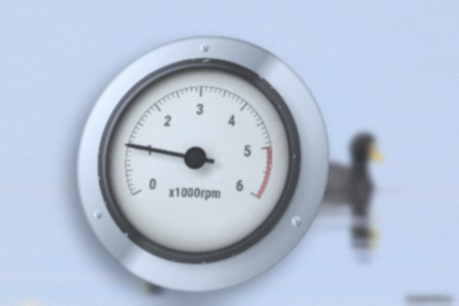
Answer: 1000 rpm
